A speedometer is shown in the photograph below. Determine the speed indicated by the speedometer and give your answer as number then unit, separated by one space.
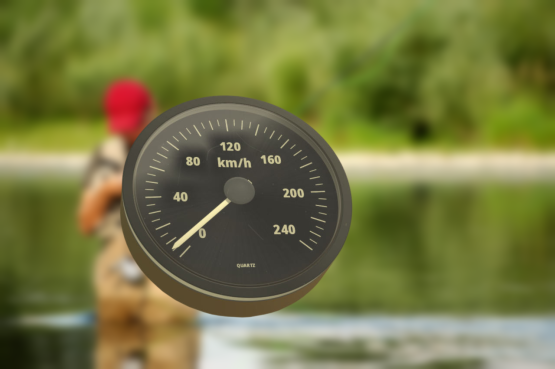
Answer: 5 km/h
